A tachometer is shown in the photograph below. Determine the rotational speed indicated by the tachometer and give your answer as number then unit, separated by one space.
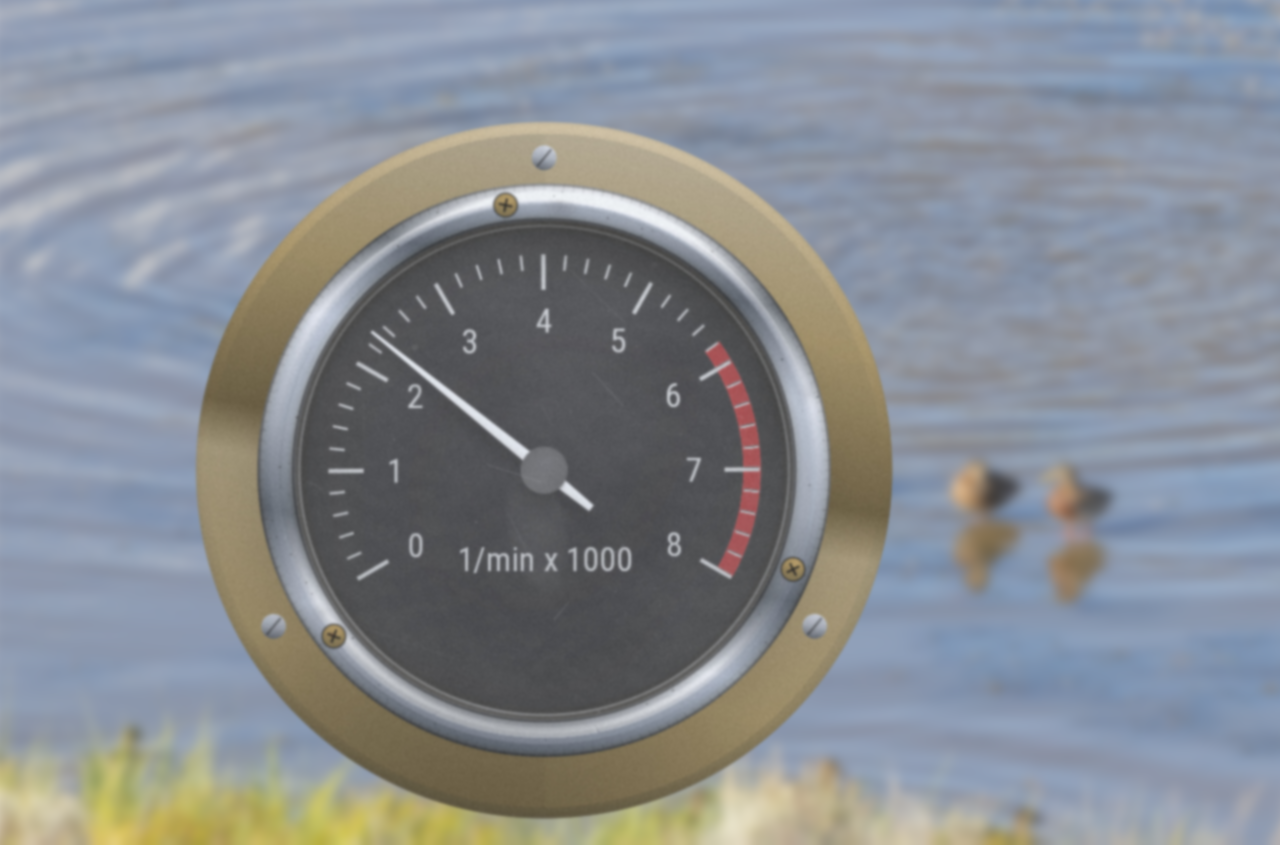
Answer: 2300 rpm
